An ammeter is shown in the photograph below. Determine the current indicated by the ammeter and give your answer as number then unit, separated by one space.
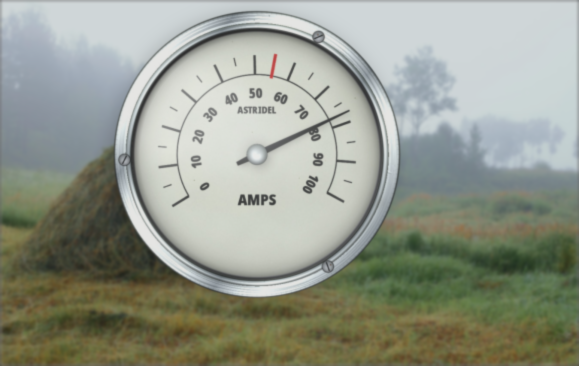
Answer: 77.5 A
